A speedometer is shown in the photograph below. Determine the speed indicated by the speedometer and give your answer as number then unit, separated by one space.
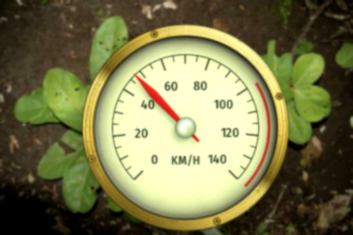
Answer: 47.5 km/h
